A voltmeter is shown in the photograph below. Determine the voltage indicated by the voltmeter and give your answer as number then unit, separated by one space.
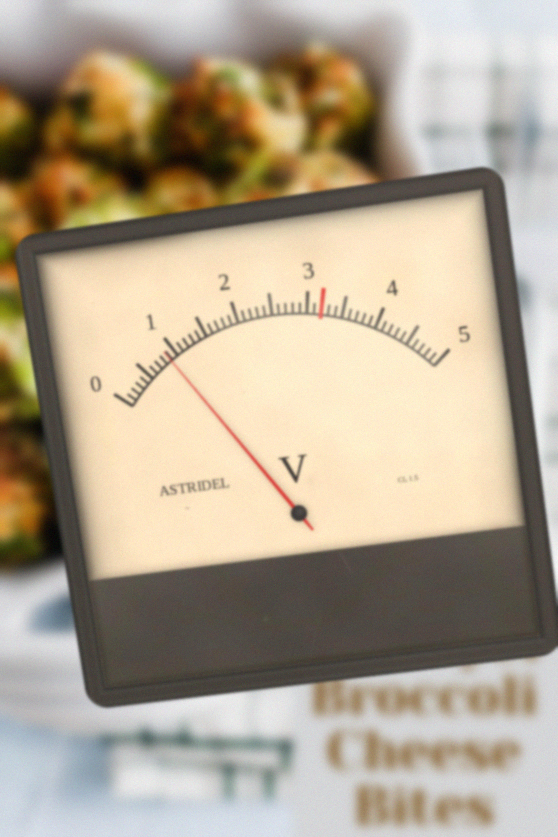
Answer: 0.9 V
